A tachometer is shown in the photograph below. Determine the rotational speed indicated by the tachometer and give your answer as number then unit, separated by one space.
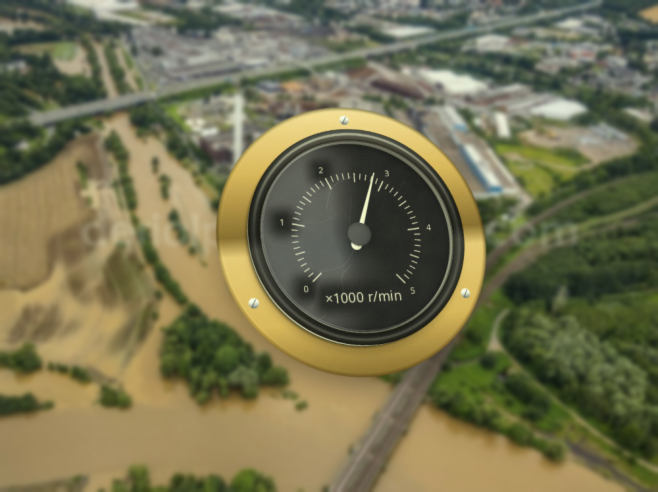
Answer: 2800 rpm
